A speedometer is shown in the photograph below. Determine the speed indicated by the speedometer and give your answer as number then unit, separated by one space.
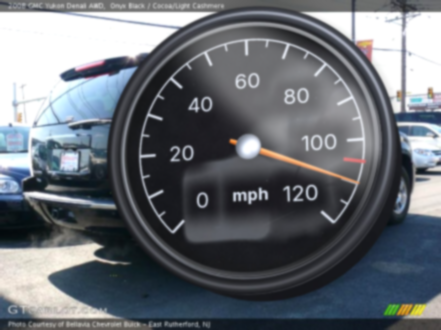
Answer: 110 mph
